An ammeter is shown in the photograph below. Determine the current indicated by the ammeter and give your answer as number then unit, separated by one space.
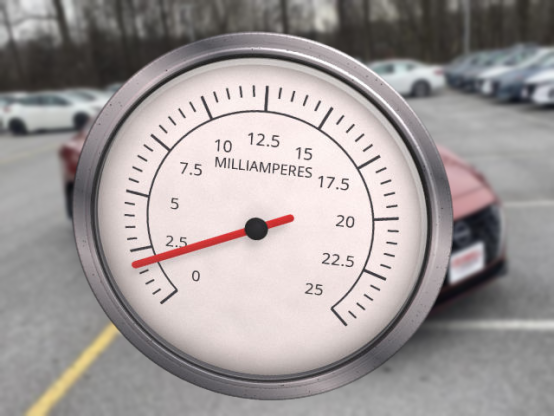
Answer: 2 mA
